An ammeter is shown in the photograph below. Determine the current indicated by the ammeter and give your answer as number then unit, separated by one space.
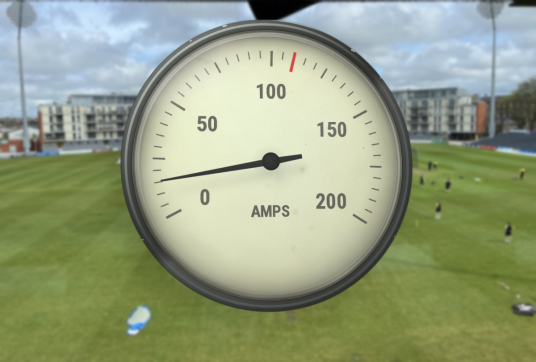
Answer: 15 A
